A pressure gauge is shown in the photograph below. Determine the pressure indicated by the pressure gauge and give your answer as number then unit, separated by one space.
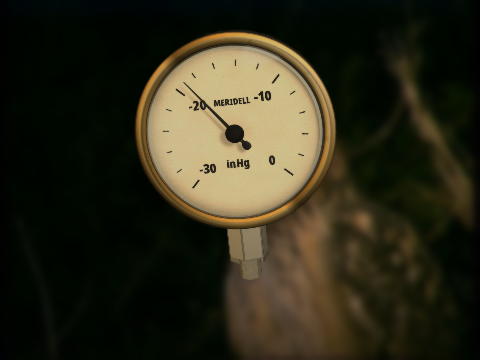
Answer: -19 inHg
